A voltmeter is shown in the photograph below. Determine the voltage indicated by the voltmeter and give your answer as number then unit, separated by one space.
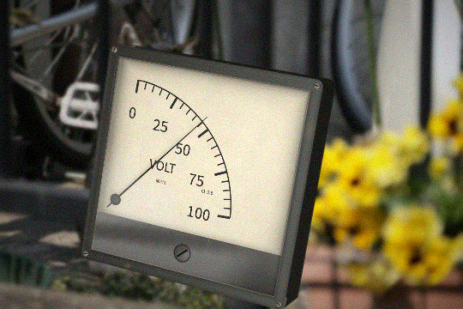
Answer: 45 V
